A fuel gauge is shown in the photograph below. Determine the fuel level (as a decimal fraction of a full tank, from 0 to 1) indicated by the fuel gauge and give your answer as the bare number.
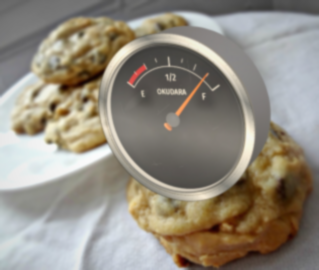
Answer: 0.875
